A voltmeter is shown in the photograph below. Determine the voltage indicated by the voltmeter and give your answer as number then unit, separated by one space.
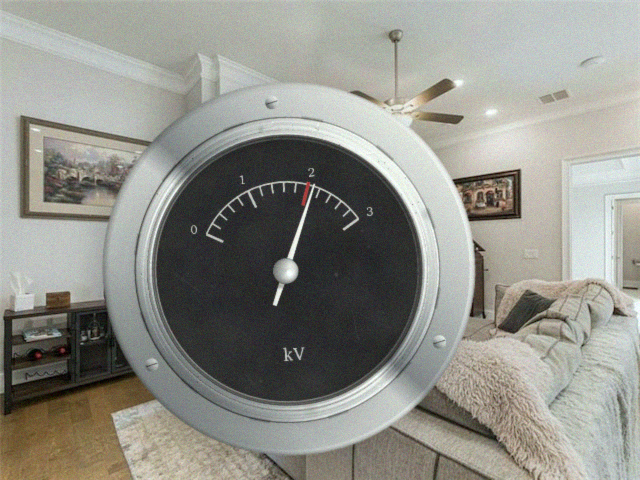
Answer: 2.1 kV
